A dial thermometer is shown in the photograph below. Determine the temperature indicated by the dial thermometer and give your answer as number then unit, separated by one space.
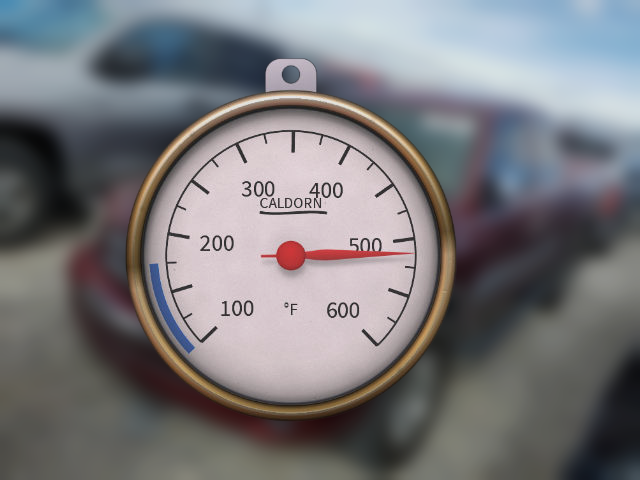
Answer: 512.5 °F
